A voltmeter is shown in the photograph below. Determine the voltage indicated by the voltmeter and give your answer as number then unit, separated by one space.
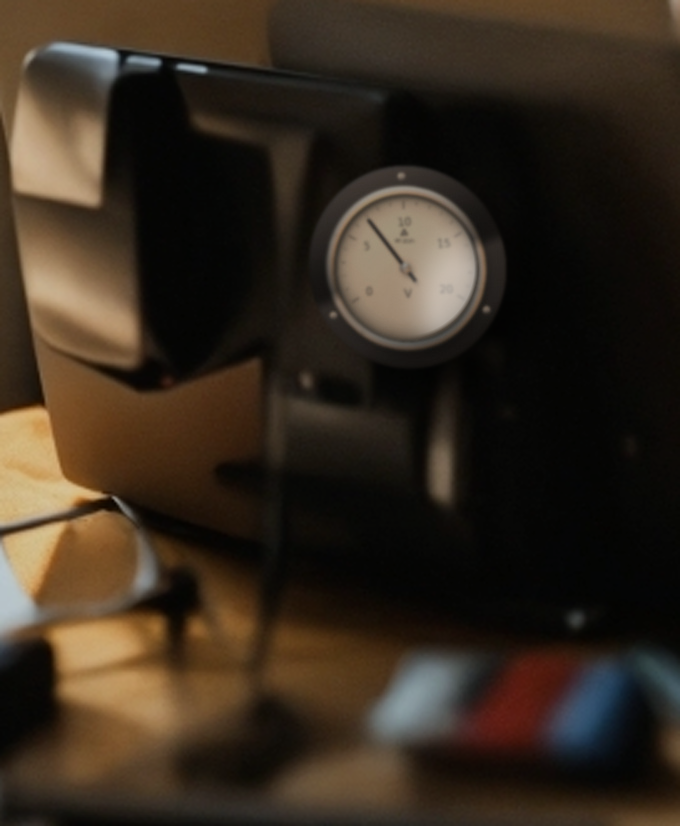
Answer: 7 V
